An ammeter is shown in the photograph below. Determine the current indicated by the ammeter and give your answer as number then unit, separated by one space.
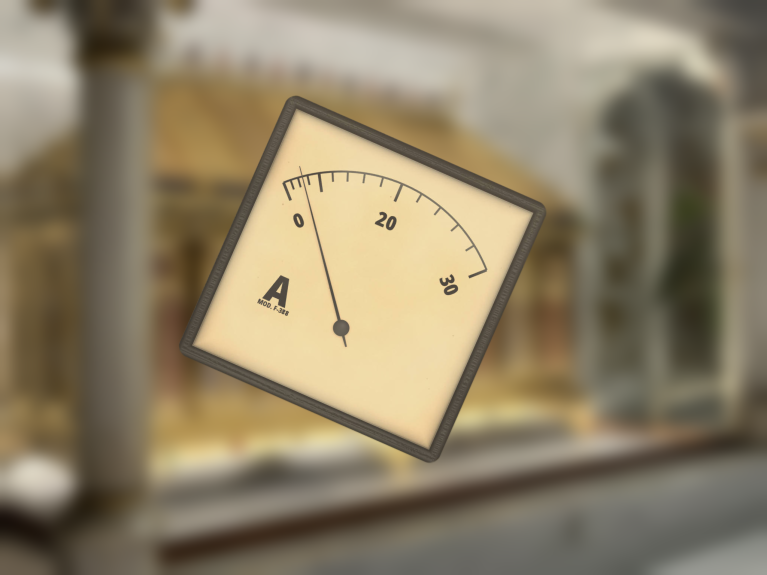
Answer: 7 A
